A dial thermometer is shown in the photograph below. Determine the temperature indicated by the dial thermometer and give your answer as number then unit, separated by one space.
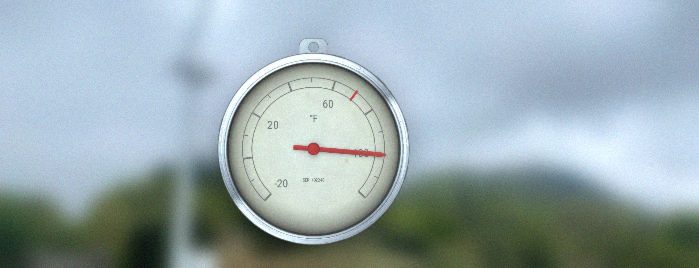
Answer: 100 °F
